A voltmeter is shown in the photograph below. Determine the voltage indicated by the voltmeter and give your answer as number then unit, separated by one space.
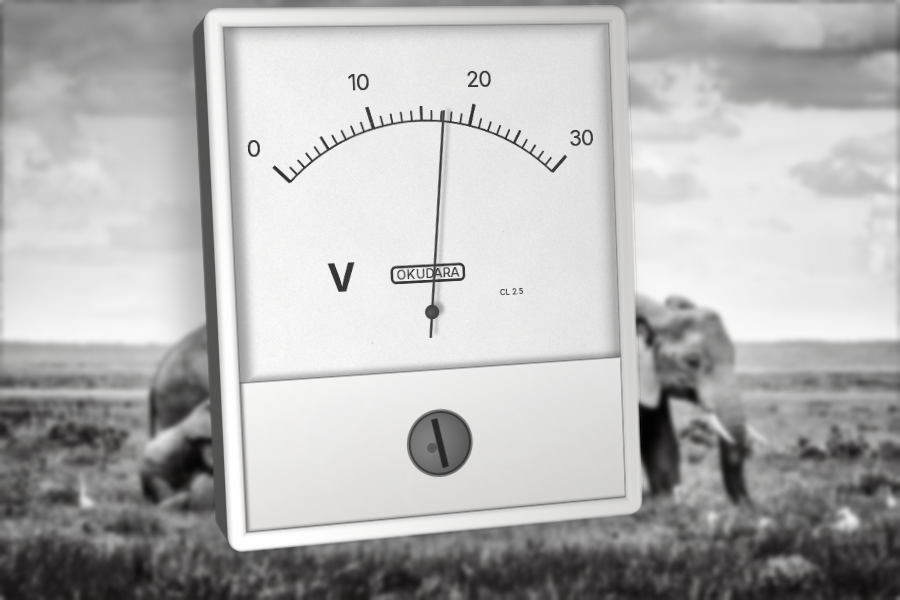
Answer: 17 V
